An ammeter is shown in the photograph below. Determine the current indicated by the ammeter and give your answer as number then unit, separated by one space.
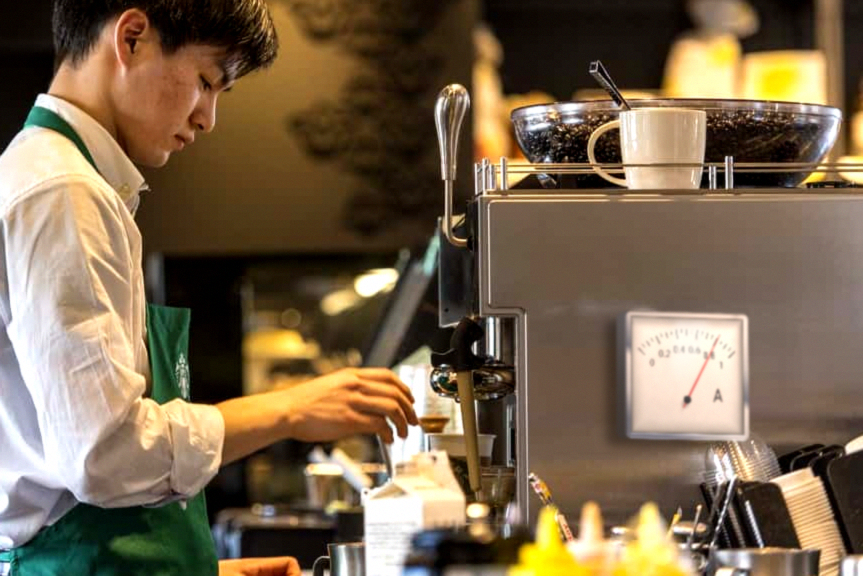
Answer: 0.8 A
